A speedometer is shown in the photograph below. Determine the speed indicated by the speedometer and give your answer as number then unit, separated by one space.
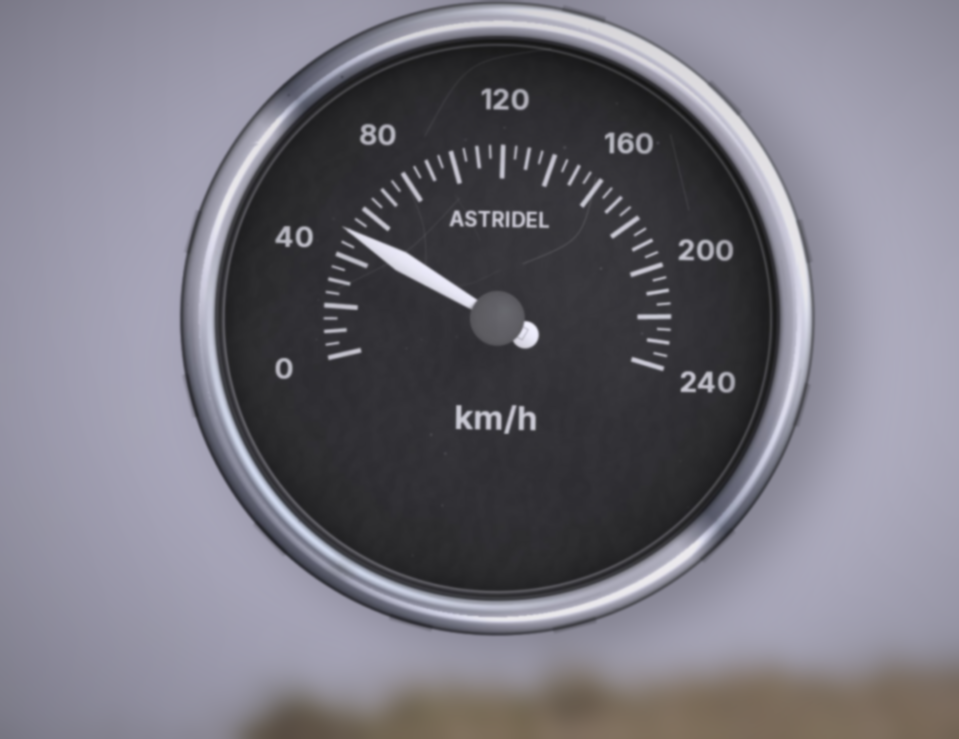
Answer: 50 km/h
